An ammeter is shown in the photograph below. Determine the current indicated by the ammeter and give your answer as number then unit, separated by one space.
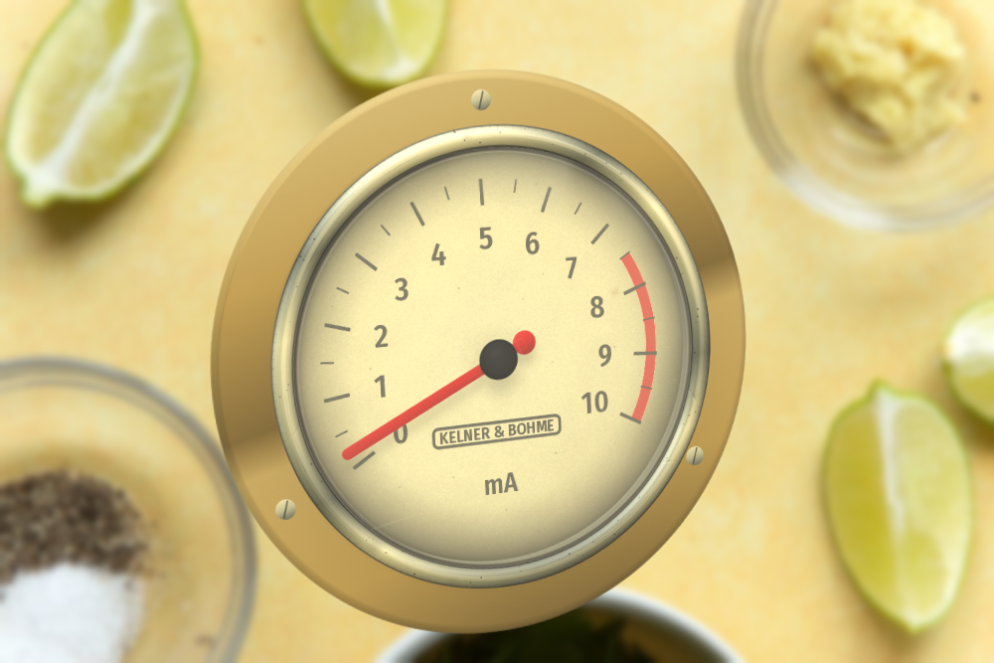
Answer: 0.25 mA
